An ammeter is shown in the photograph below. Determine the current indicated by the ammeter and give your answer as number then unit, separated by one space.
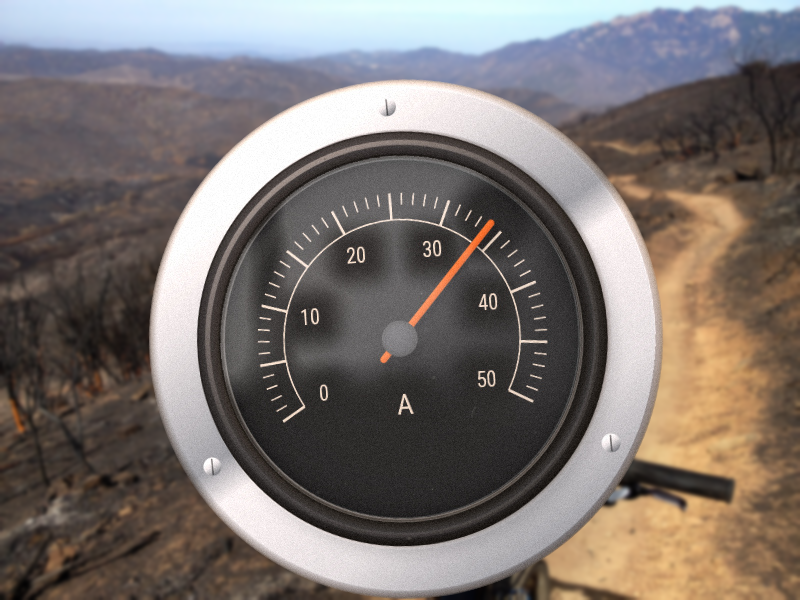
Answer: 34 A
